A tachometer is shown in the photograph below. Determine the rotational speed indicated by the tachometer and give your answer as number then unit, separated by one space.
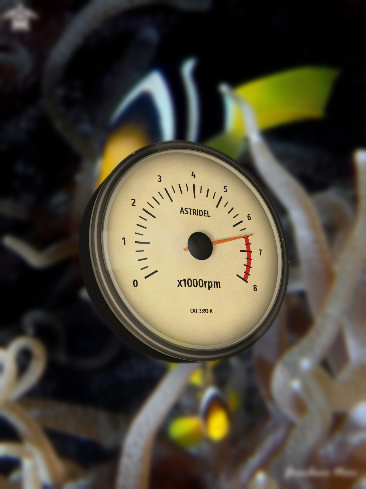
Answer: 6500 rpm
